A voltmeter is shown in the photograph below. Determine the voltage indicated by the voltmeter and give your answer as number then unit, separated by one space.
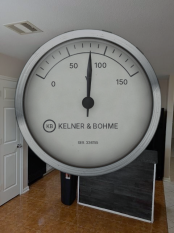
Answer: 80 V
